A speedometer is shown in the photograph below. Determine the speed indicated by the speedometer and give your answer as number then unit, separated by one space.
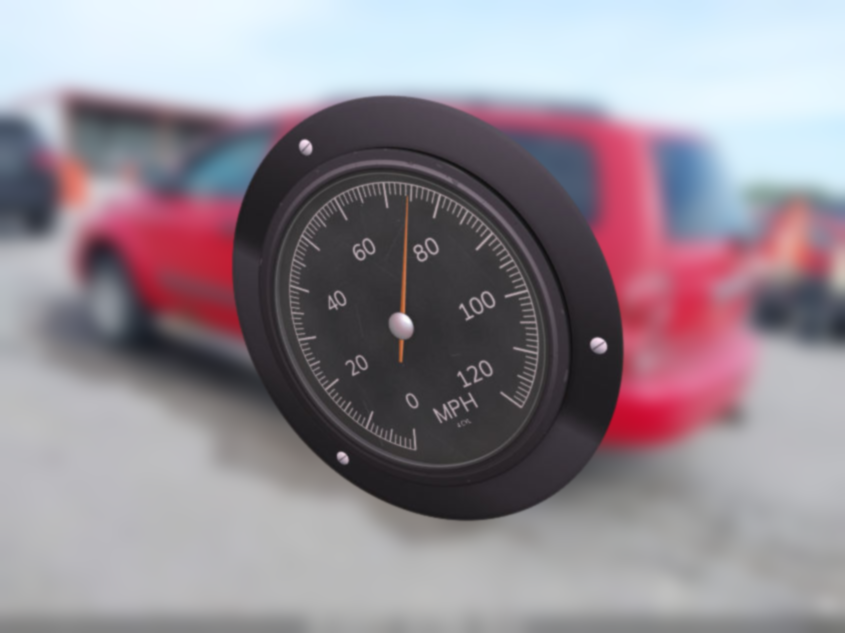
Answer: 75 mph
